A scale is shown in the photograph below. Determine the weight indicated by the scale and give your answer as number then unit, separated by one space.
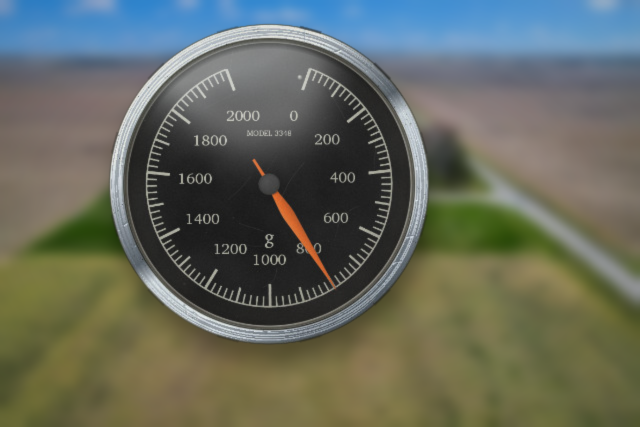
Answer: 800 g
